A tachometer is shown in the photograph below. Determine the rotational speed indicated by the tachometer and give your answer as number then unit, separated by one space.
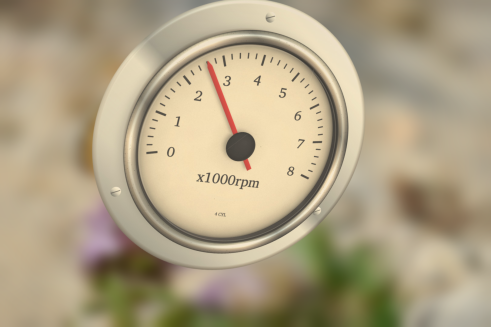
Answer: 2600 rpm
